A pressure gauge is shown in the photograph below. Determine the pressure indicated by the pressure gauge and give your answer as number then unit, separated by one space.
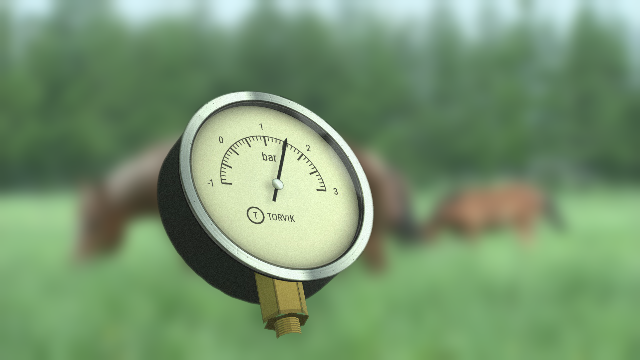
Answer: 1.5 bar
